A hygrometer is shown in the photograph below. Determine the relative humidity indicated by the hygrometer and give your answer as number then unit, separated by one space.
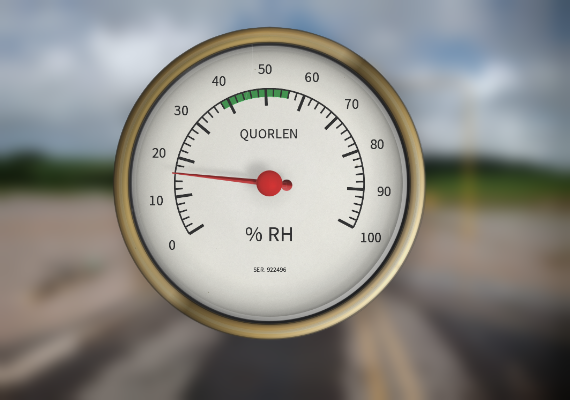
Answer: 16 %
